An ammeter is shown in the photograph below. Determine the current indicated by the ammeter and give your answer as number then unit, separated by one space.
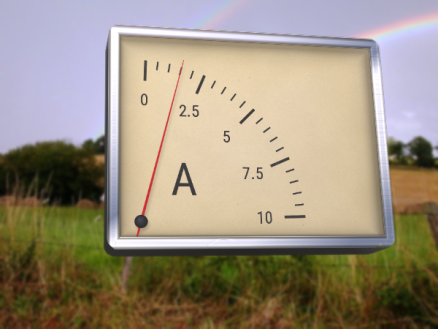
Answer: 1.5 A
